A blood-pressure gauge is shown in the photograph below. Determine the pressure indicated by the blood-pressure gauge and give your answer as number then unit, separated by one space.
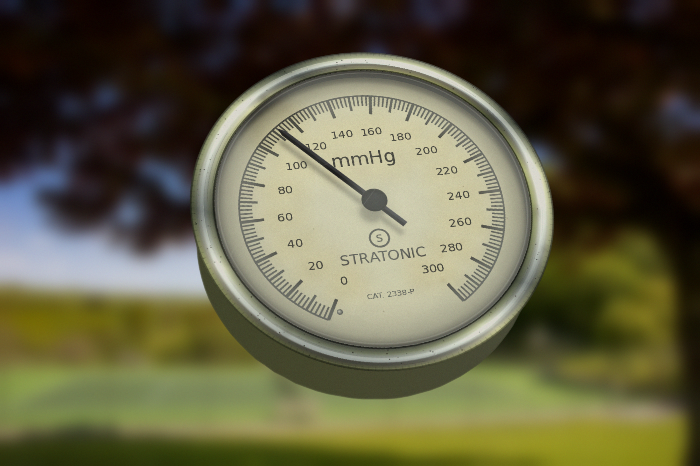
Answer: 110 mmHg
